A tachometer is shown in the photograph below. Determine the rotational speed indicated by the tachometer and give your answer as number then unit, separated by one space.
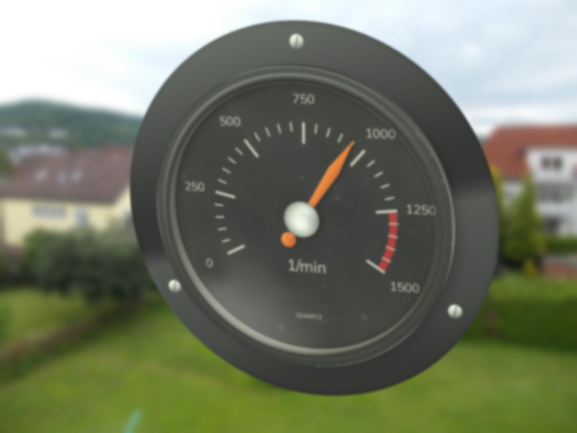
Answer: 950 rpm
